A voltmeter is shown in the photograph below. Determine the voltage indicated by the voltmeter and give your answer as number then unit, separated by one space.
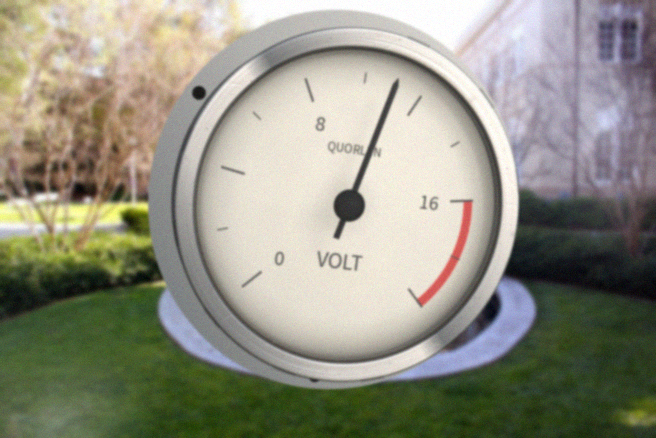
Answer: 11 V
